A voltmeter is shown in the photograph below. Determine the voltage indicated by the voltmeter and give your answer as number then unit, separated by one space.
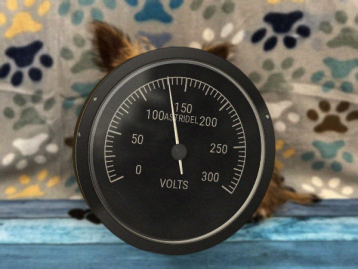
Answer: 130 V
